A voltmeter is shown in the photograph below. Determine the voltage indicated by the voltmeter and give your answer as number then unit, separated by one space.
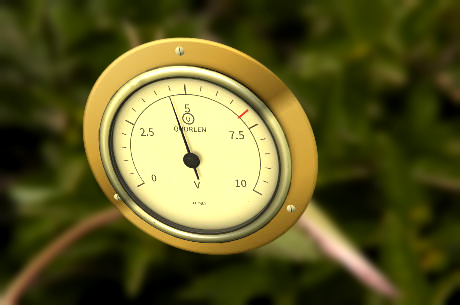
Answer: 4.5 V
